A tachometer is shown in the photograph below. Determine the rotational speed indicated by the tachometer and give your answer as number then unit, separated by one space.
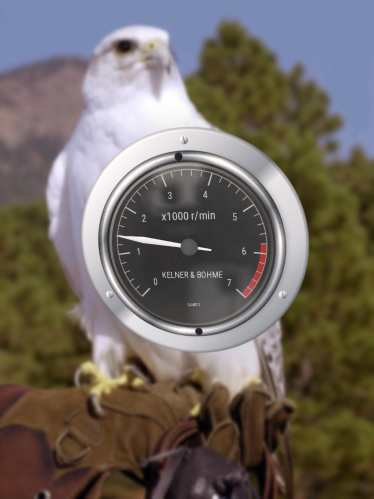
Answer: 1400 rpm
